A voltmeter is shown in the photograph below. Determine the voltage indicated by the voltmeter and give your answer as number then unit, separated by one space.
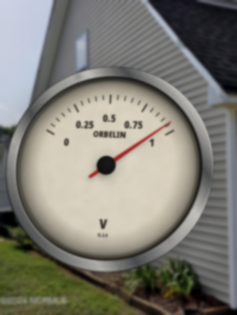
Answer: 0.95 V
